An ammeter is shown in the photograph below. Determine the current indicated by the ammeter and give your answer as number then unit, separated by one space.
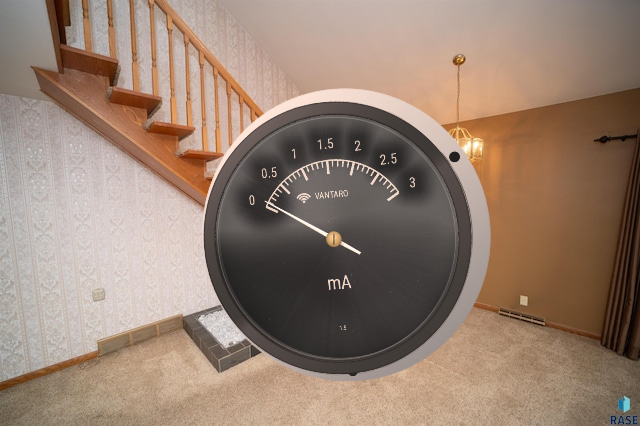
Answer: 0.1 mA
